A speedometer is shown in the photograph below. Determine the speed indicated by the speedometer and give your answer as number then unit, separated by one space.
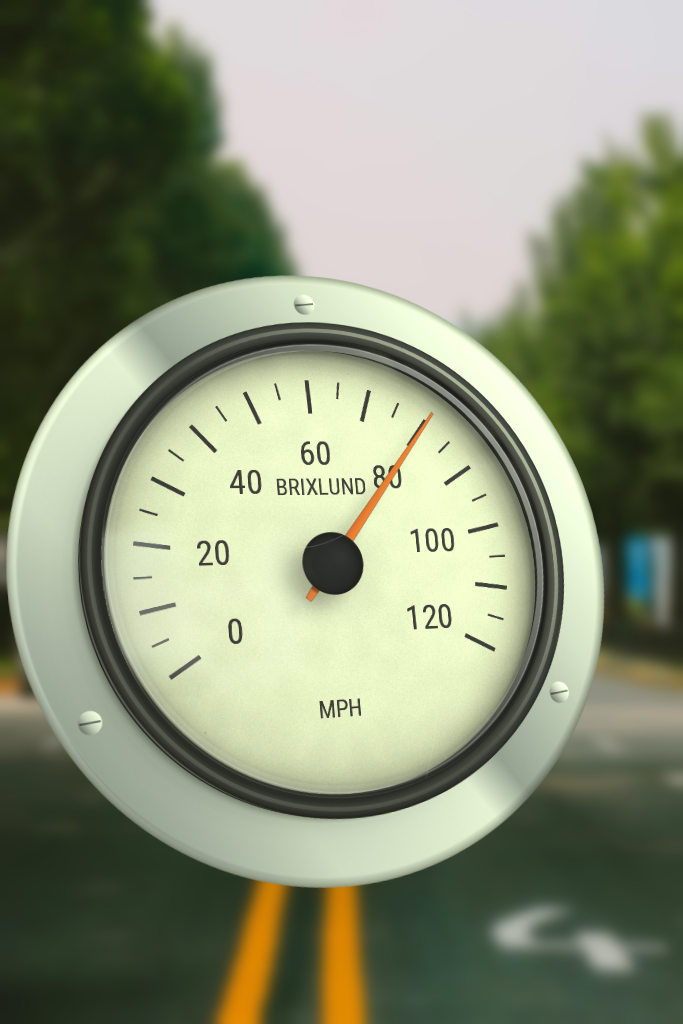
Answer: 80 mph
